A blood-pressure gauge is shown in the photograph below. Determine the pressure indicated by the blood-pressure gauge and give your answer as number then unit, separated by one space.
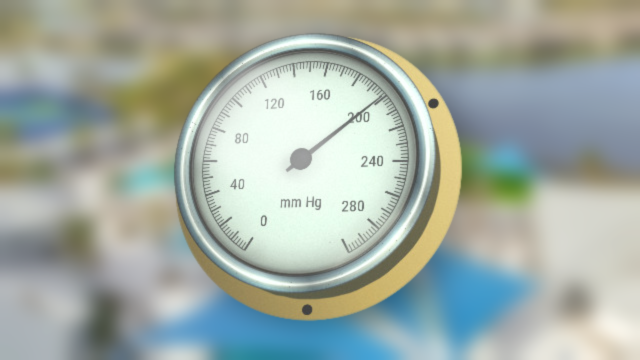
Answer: 200 mmHg
